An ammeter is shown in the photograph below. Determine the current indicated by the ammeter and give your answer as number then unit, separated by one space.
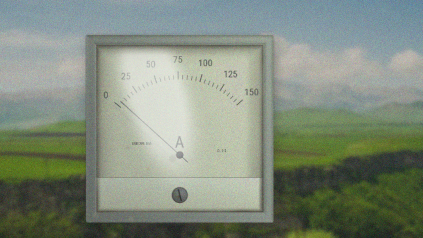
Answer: 5 A
